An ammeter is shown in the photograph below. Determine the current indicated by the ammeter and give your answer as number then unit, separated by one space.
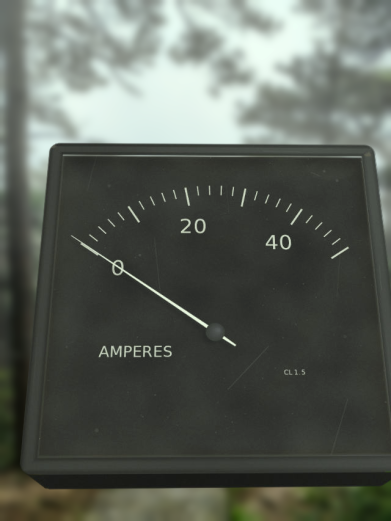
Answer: 0 A
